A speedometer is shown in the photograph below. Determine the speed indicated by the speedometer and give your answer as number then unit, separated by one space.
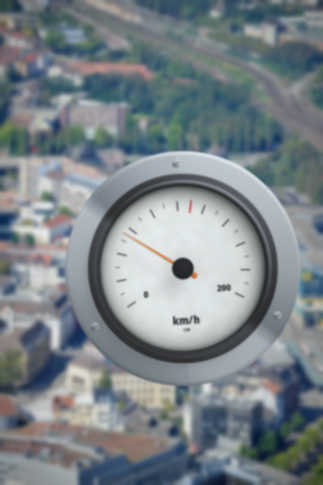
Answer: 55 km/h
